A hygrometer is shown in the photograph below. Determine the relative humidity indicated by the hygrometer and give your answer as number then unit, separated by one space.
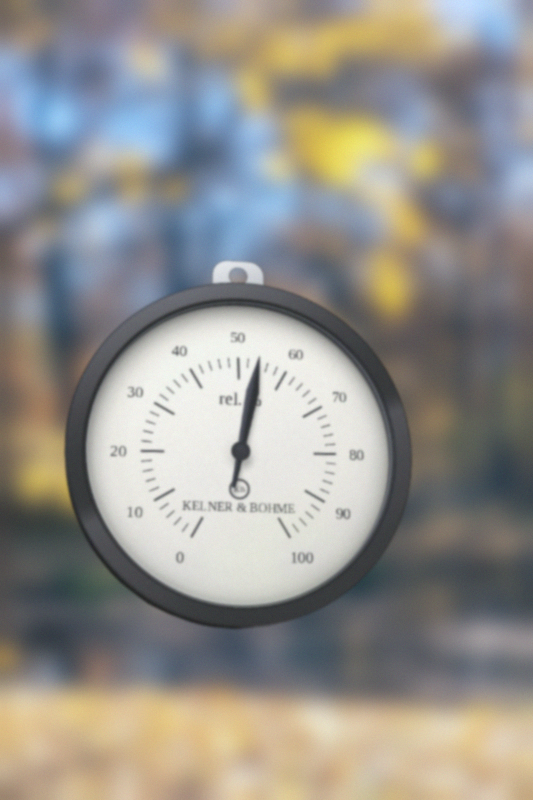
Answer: 54 %
